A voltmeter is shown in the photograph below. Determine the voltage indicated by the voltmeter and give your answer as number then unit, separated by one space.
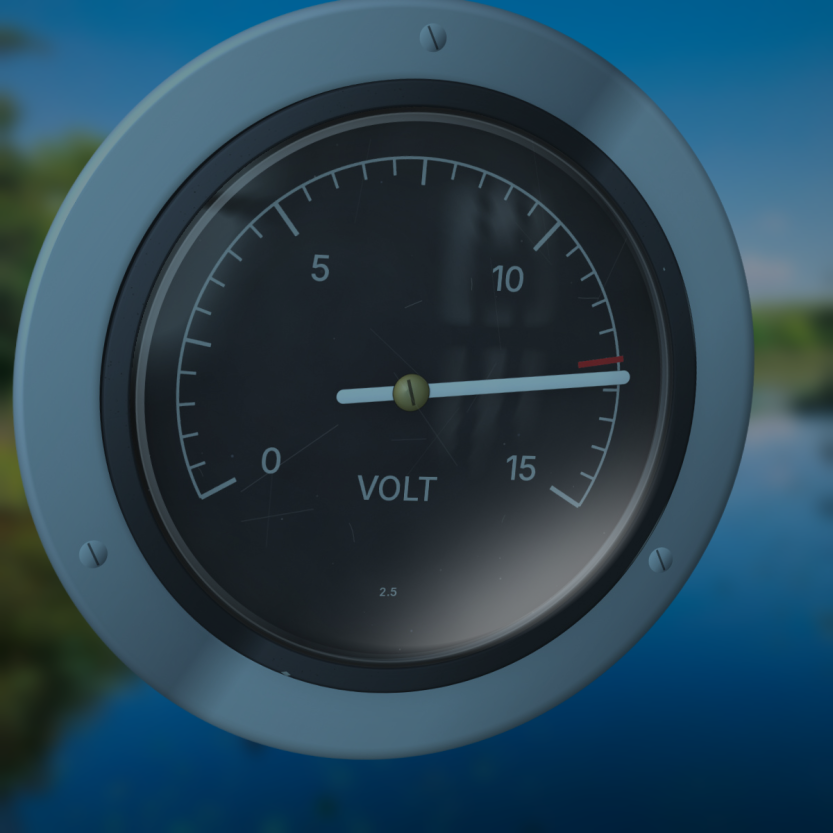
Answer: 12.75 V
